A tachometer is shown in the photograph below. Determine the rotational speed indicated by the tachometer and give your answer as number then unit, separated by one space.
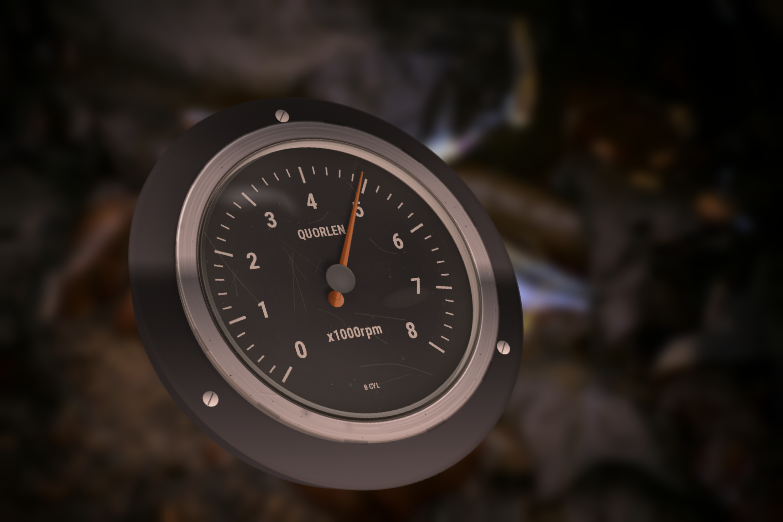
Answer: 4900 rpm
